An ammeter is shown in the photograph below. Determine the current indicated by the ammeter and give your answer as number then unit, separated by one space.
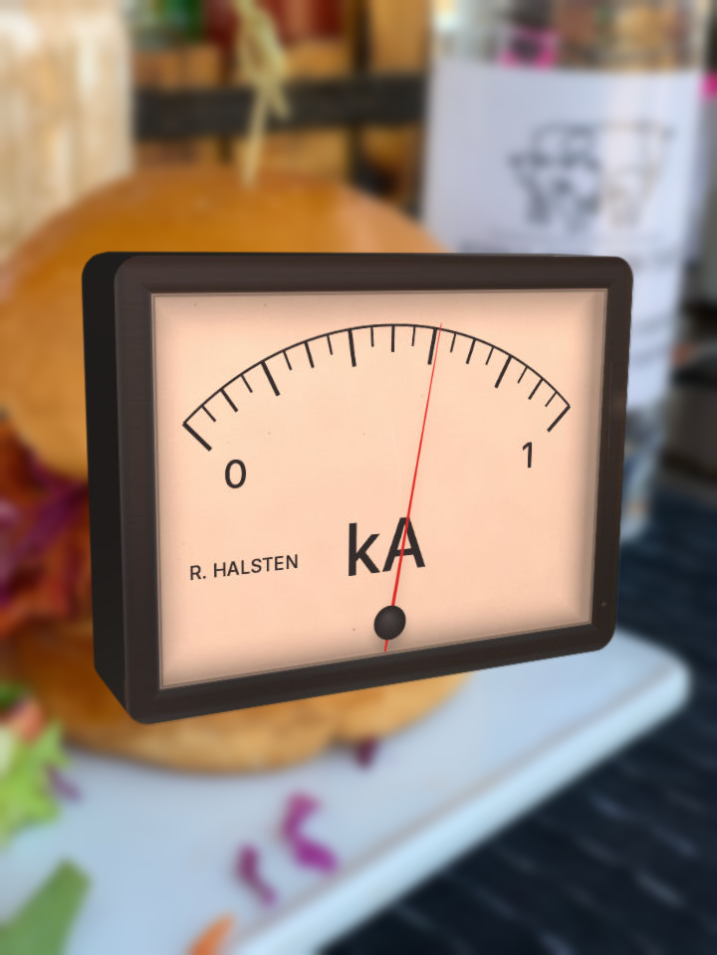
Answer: 0.6 kA
